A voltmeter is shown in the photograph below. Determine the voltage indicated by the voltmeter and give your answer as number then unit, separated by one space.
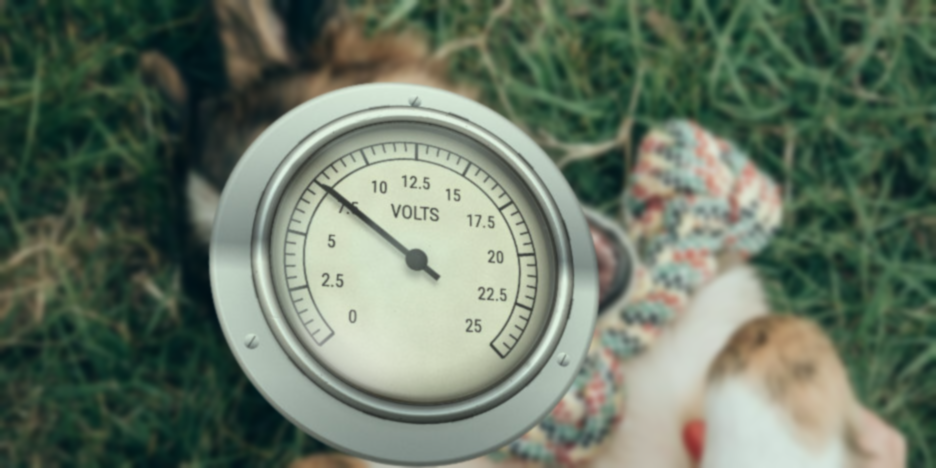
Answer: 7.5 V
